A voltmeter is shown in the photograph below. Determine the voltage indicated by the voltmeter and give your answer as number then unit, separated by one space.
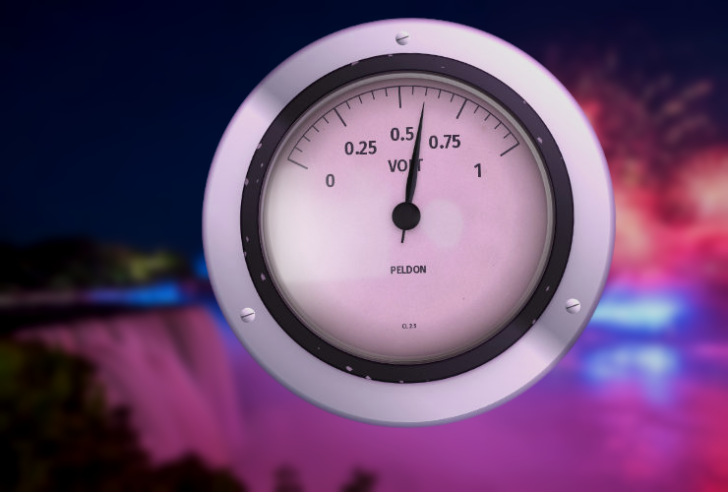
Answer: 0.6 V
